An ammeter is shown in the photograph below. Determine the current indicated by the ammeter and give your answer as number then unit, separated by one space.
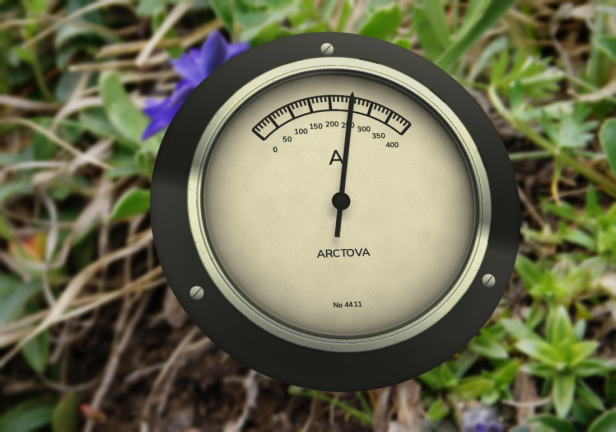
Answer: 250 A
